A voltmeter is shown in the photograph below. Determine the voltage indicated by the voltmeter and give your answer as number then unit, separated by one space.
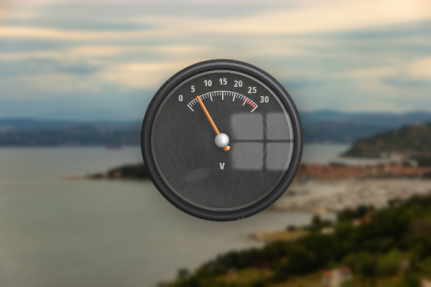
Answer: 5 V
